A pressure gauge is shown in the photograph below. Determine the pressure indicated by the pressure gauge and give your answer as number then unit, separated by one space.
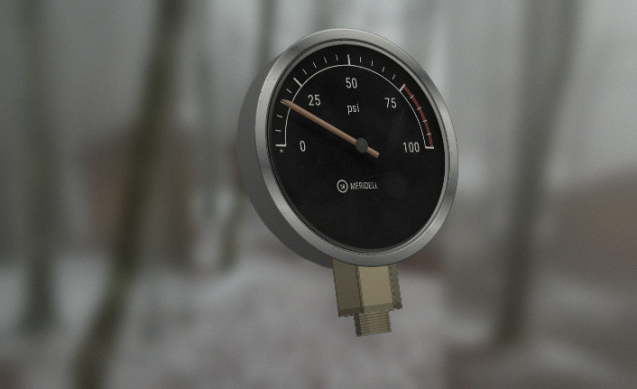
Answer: 15 psi
